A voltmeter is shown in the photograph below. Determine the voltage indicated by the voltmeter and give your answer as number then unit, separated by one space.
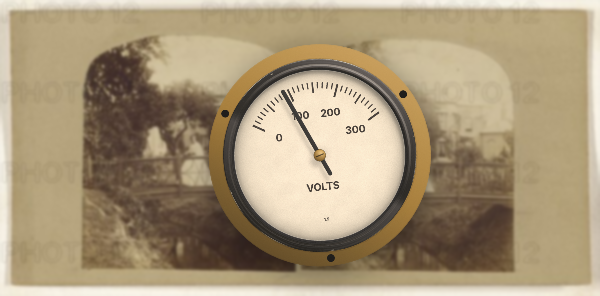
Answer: 90 V
